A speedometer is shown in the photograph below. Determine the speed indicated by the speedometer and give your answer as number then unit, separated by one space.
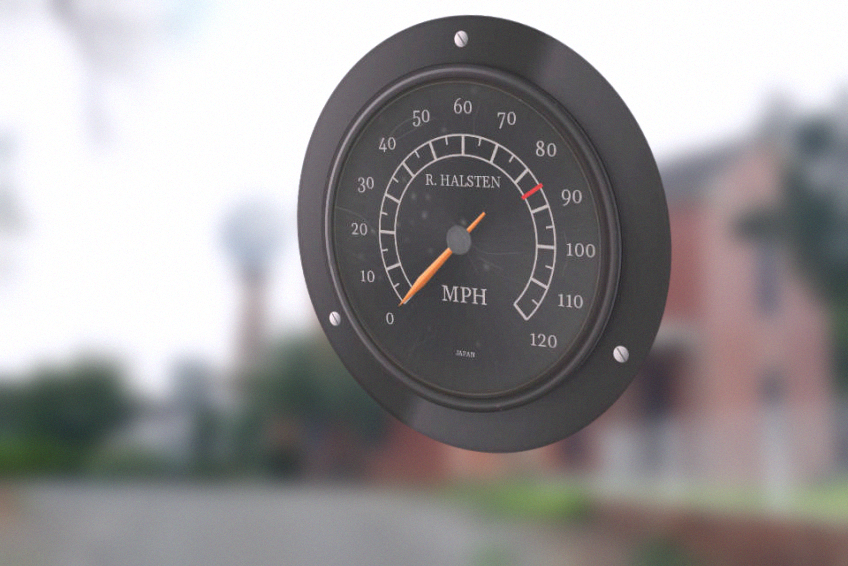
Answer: 0 mph
